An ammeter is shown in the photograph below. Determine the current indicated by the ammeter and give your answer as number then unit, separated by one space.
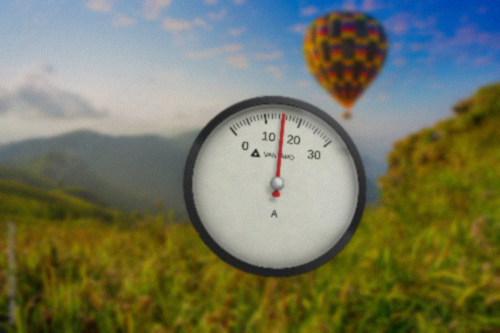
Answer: 15 A
